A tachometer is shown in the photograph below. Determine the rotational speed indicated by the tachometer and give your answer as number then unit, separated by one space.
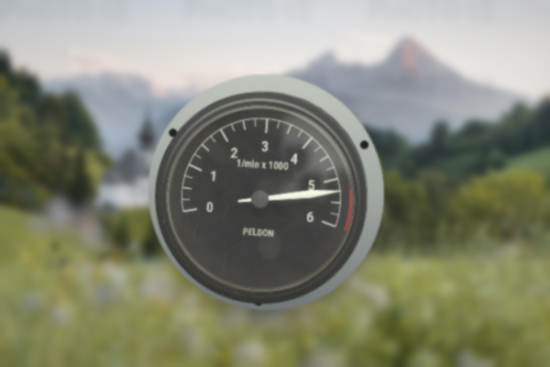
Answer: 5250 rpm
